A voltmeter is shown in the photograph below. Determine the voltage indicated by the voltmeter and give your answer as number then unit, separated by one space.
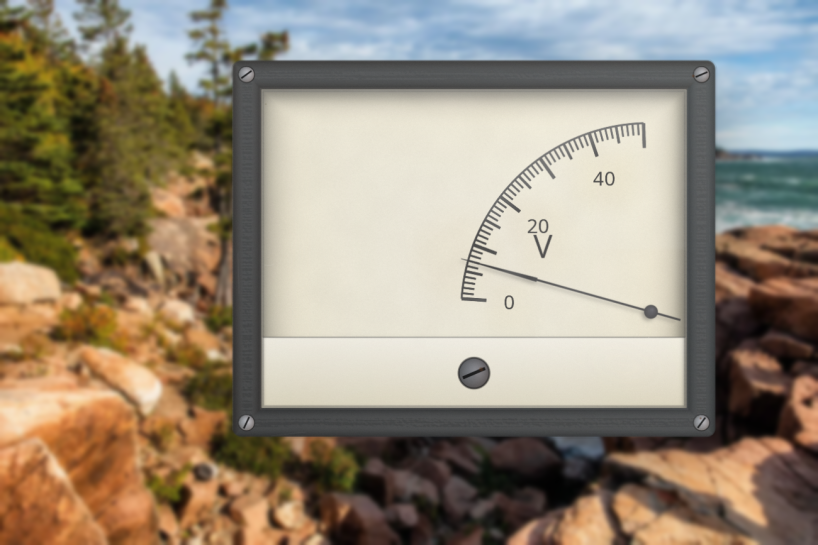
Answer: 7 V
